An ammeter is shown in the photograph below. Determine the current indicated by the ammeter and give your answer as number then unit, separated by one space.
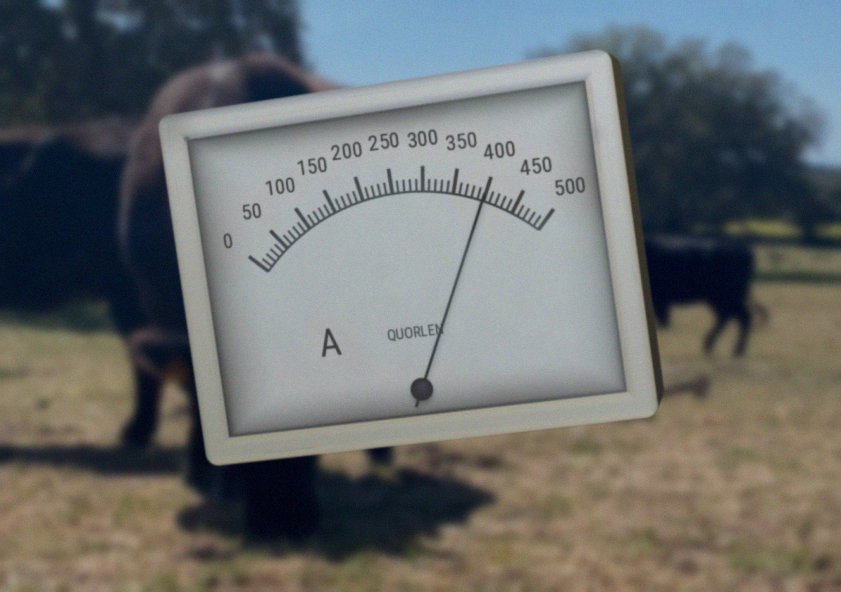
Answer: 400 A
